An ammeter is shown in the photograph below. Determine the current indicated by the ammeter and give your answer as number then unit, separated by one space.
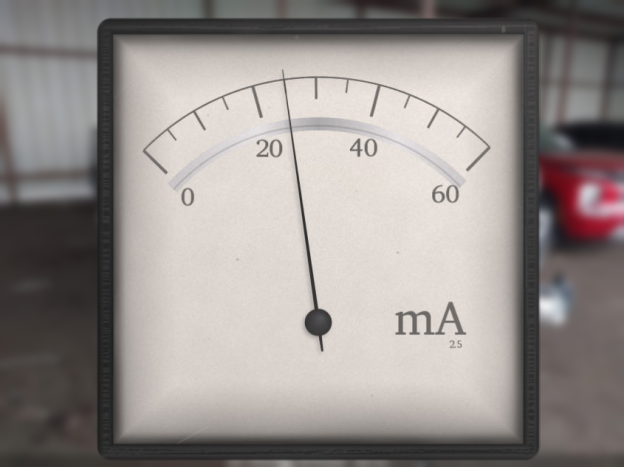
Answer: 25 mA
